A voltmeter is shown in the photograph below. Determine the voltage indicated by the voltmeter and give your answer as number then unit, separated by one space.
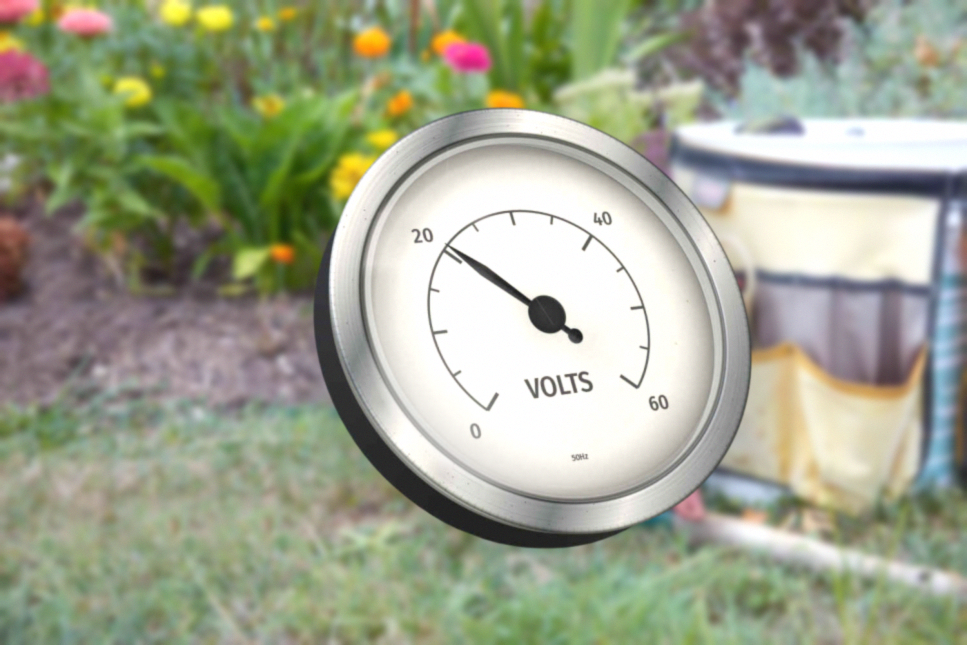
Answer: 20 V
